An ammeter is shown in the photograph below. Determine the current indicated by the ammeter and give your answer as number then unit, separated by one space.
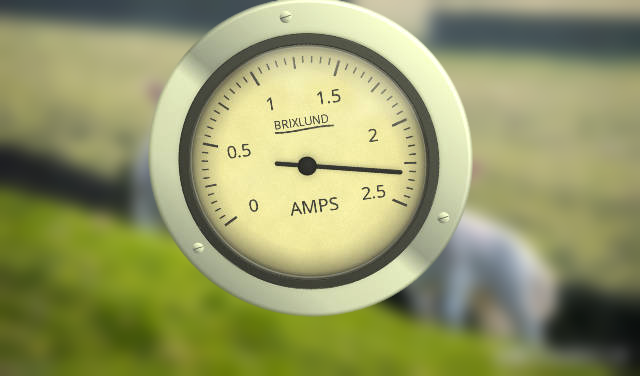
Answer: 2.3 A
